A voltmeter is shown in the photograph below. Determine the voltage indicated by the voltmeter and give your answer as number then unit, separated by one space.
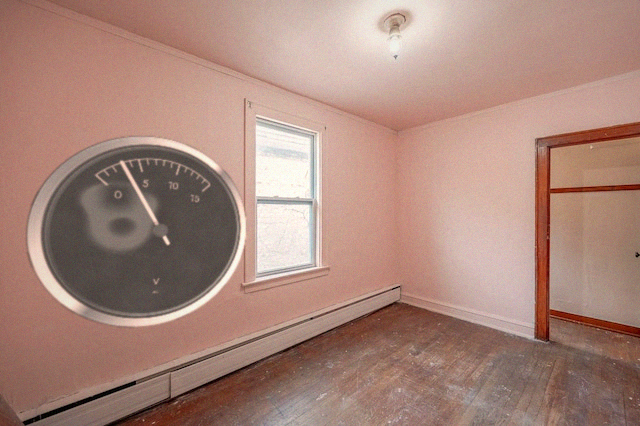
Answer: 3 V
